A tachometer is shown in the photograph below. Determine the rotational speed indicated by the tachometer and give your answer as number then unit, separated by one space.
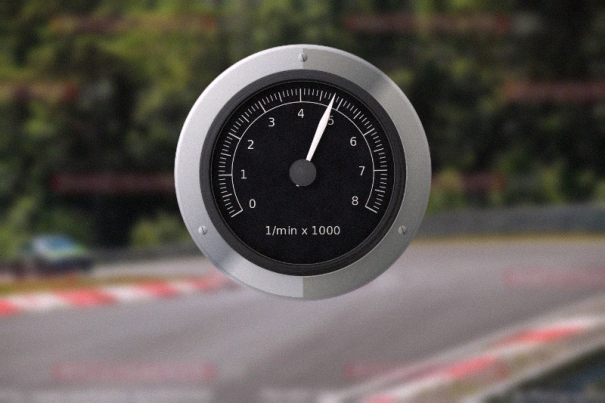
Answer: 4800 rpm
